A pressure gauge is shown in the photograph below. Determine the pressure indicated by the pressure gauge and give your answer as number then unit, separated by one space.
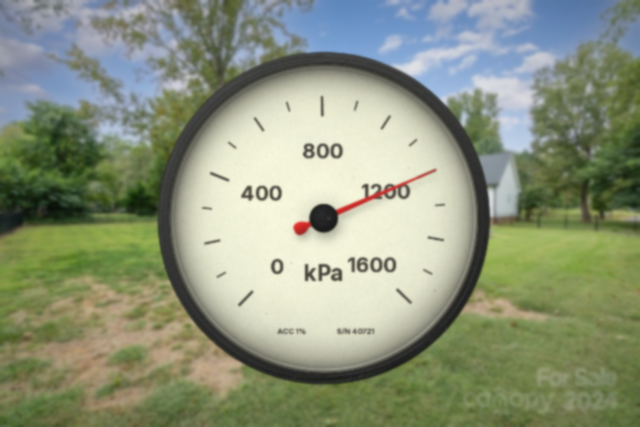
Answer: 1200 kPa
